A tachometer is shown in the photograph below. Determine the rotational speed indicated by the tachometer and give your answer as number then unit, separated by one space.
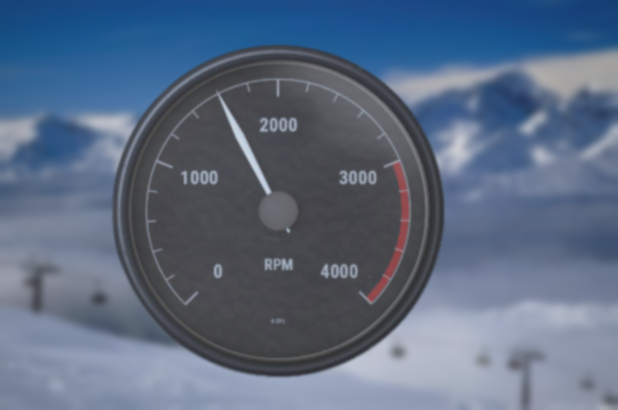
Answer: 1600 rpm
